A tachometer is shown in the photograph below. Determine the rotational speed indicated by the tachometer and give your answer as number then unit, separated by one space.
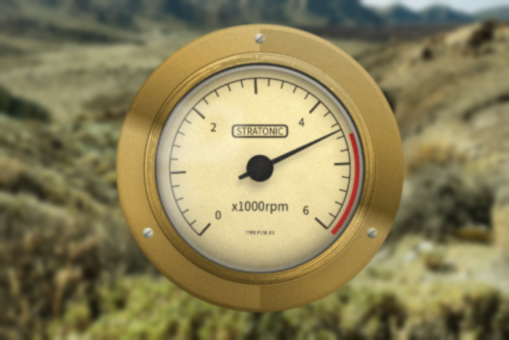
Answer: 4500 rpm
